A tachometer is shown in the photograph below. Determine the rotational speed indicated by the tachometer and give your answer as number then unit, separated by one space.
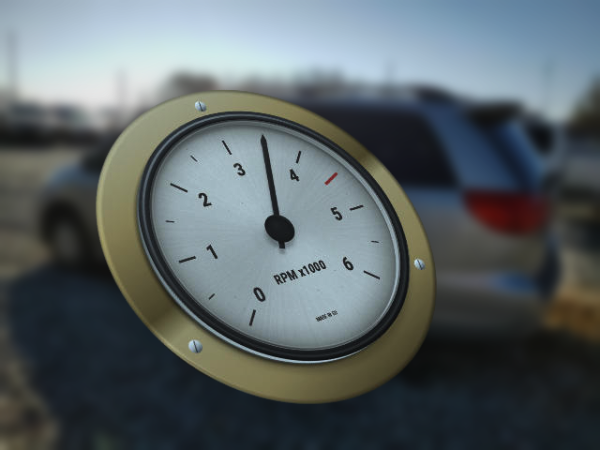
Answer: 3500 rpm
